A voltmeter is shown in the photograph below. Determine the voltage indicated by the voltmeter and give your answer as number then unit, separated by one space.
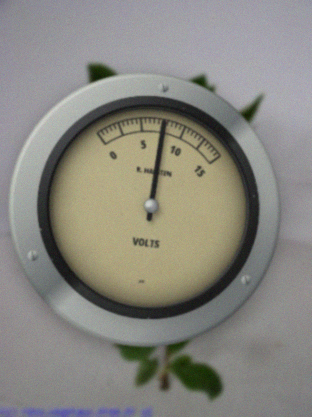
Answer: 7.5 V
